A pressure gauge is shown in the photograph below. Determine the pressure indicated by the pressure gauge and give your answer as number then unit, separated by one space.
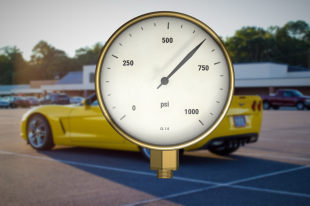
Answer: 650 psi
